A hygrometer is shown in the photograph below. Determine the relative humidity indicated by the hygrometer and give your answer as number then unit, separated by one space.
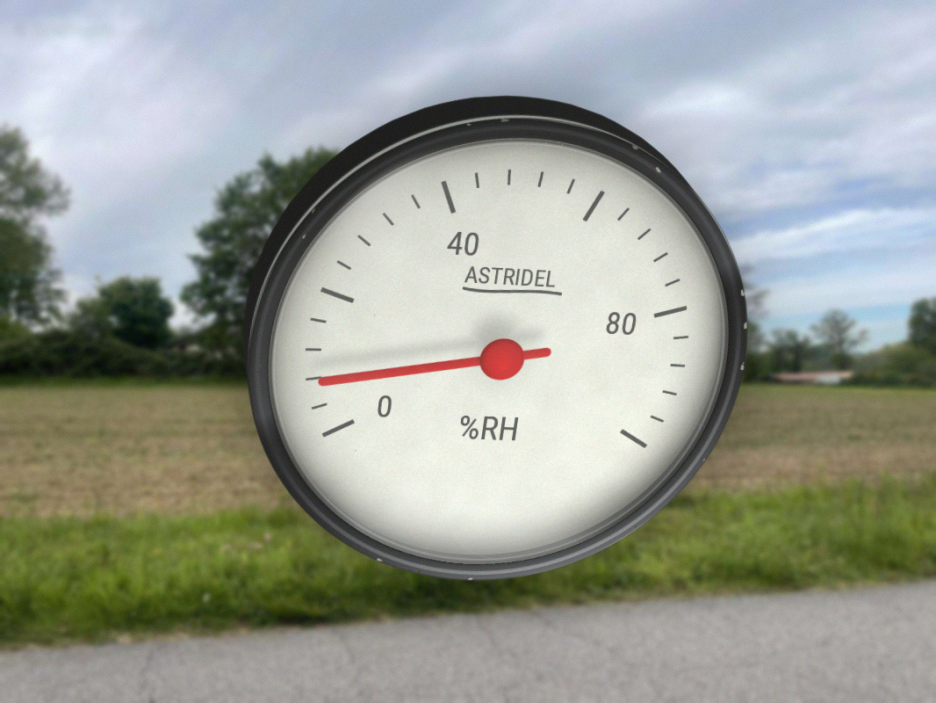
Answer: 8 %
